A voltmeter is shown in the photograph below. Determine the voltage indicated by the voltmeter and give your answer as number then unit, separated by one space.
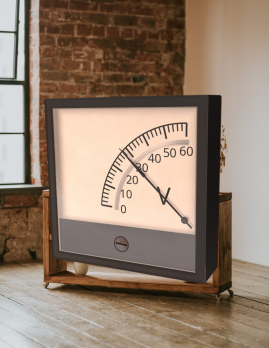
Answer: 28 V
